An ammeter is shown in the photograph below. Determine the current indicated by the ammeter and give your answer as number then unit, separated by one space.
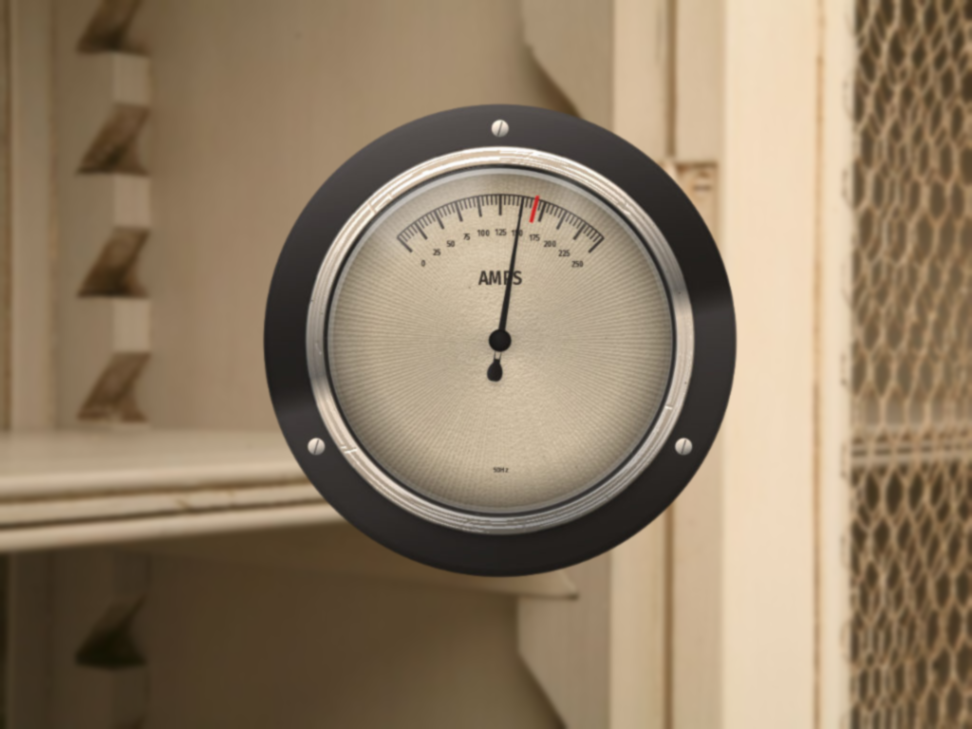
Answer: 150 A
